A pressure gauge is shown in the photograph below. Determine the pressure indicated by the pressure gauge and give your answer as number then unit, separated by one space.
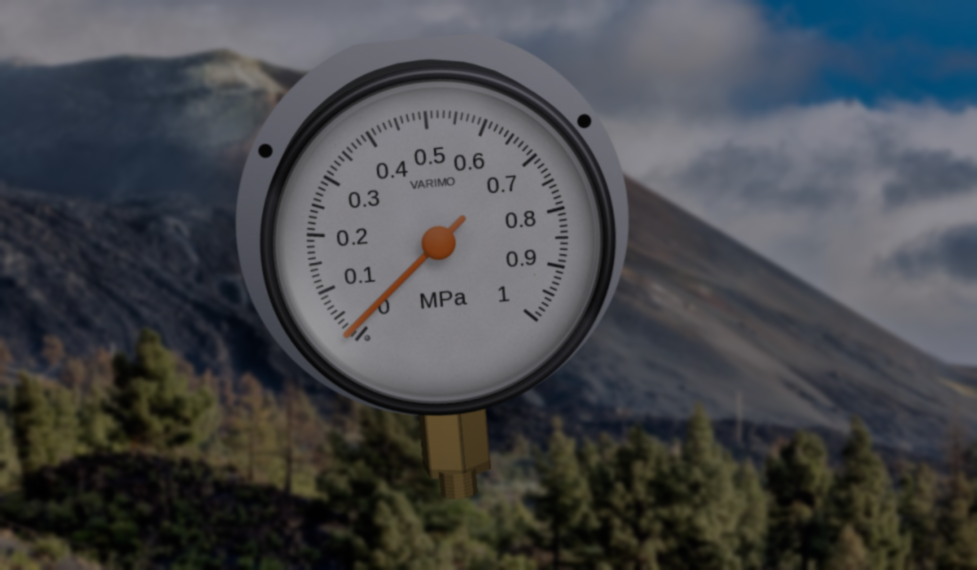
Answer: 0.02 MPa
